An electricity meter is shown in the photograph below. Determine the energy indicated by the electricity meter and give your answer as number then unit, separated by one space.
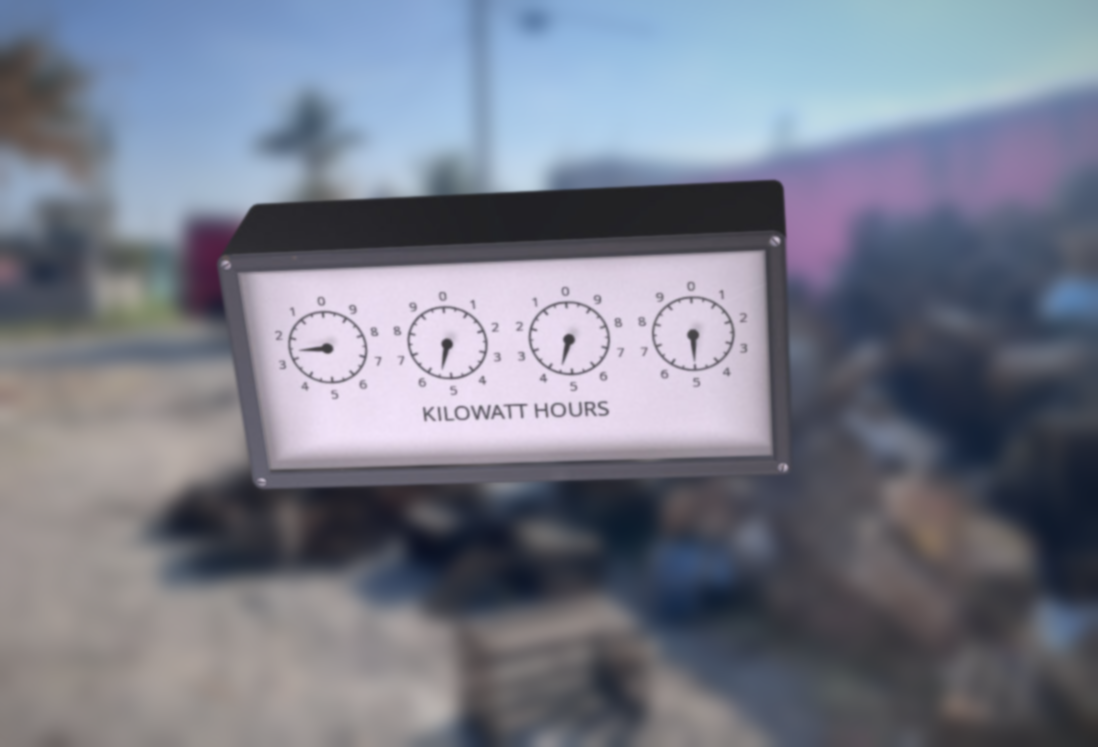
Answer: 2545 kWh
